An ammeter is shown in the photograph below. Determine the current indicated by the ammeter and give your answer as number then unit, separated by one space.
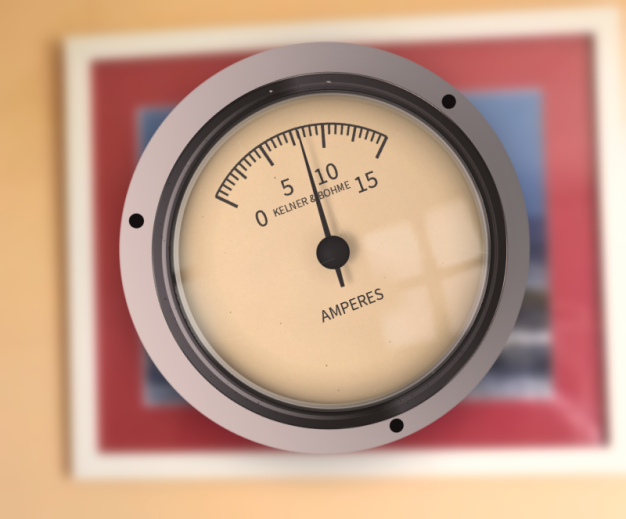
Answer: 8 A
